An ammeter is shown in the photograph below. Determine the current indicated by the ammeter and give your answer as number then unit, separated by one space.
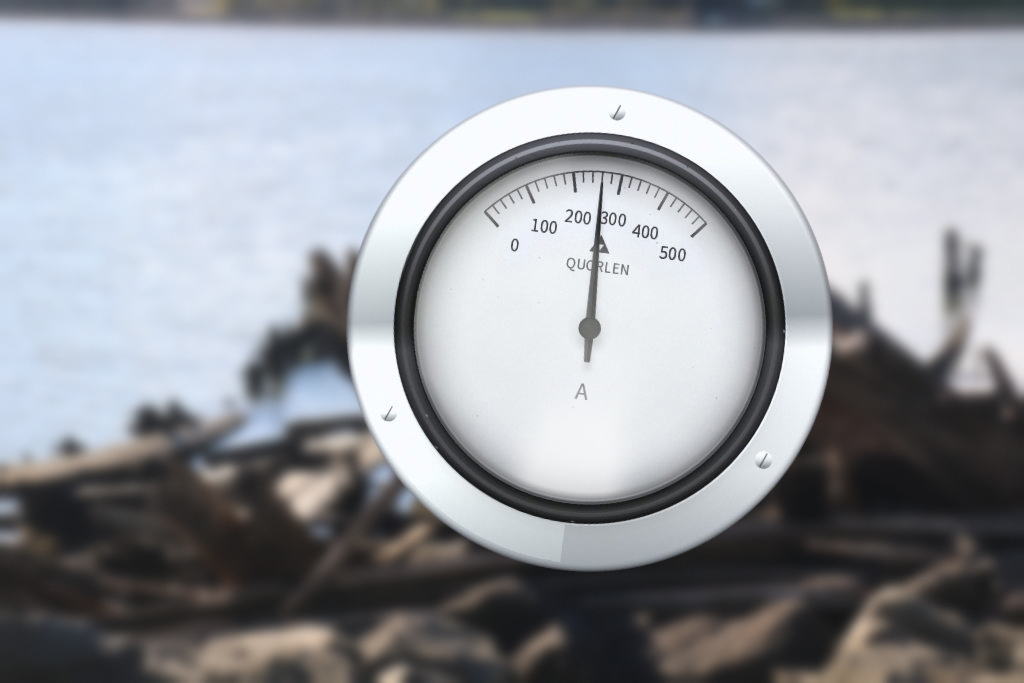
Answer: 260 A
